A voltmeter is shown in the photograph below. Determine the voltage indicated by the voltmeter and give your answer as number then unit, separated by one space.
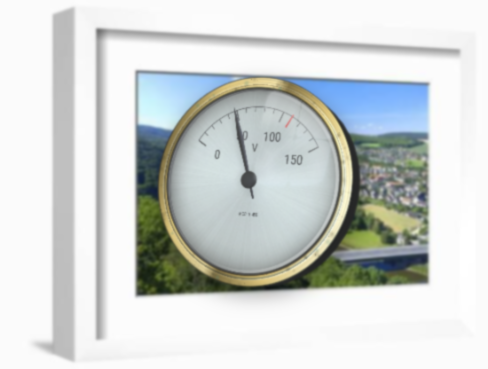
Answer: 50 V
